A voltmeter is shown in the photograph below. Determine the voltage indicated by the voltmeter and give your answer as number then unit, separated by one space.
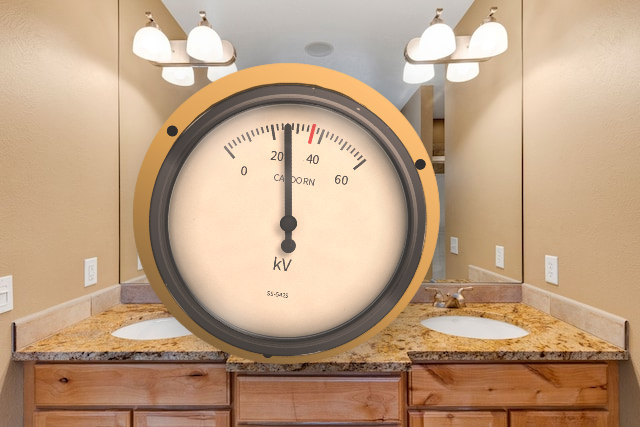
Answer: 26 kV
